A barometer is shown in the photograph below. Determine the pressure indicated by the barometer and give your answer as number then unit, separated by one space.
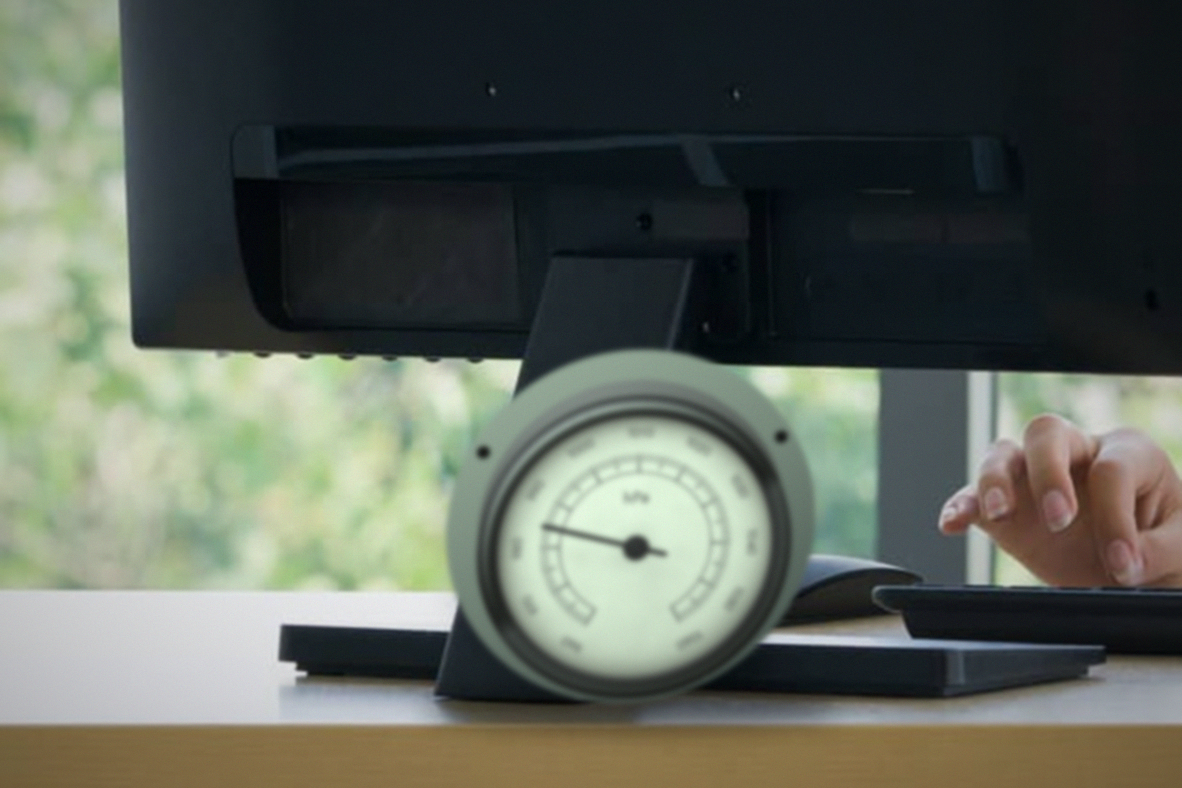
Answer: 985 hPa
